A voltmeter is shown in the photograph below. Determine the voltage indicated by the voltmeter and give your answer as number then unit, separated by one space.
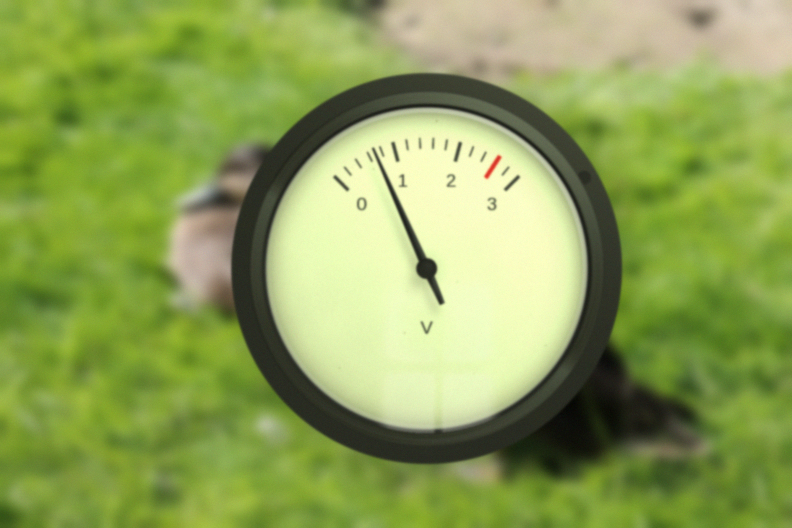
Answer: 0.7 V
